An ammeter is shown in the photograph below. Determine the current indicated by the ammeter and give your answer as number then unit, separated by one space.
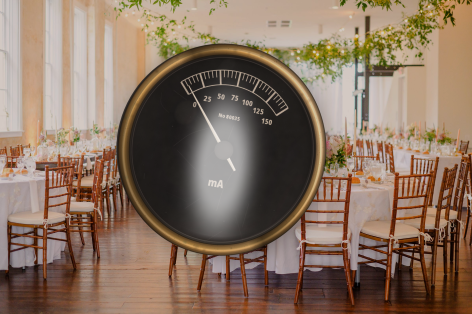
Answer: 5 mA
